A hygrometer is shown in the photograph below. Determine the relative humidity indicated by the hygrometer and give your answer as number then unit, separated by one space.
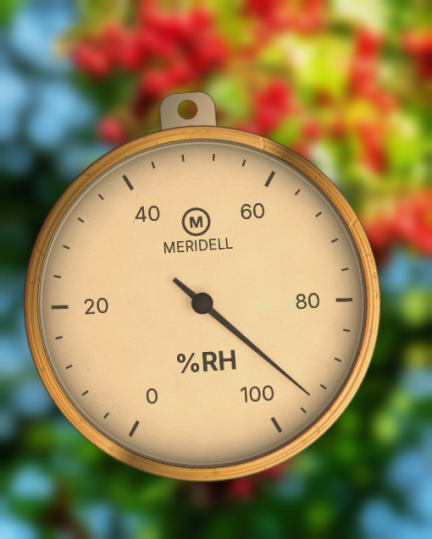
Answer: 94 %
